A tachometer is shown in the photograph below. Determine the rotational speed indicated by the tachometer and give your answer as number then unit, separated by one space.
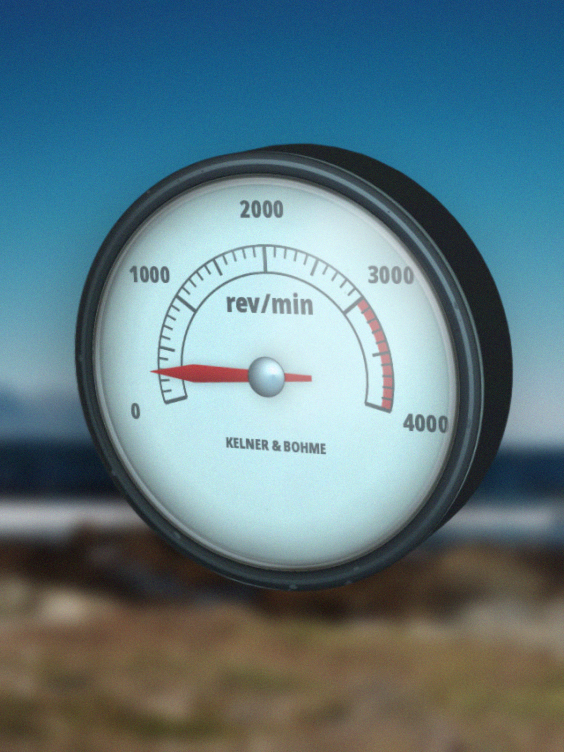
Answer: 300 rpm
